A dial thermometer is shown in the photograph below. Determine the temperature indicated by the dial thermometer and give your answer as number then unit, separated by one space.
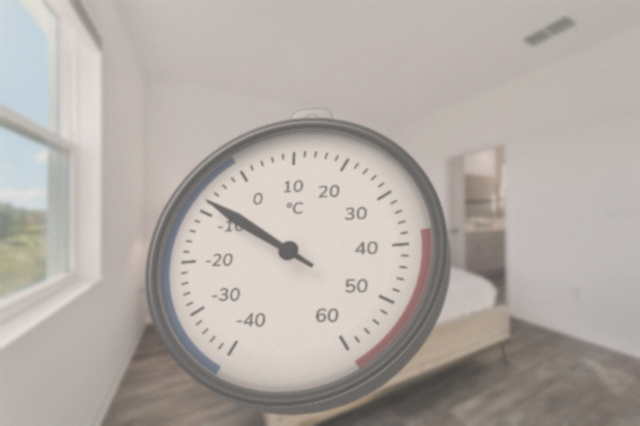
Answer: -8 °C
